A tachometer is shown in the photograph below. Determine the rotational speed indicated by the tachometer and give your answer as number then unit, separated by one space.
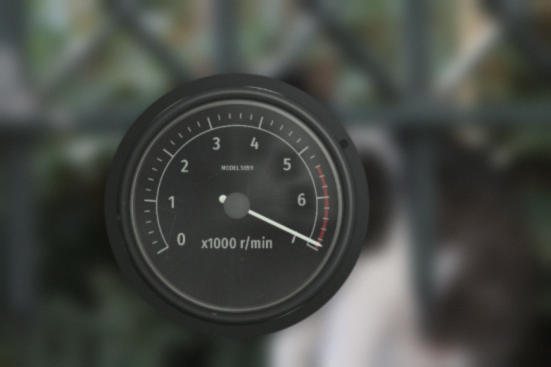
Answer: 6900 rpm
